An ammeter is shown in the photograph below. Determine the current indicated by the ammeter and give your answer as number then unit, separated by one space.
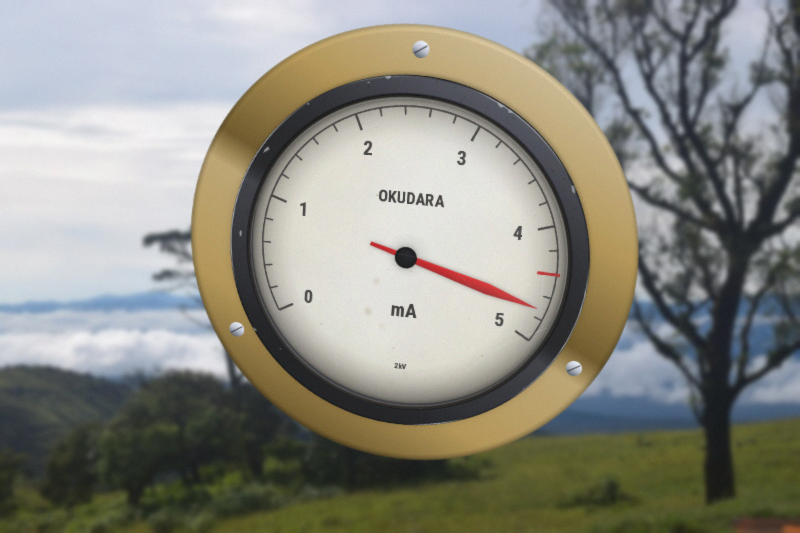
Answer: 4.7 mA
